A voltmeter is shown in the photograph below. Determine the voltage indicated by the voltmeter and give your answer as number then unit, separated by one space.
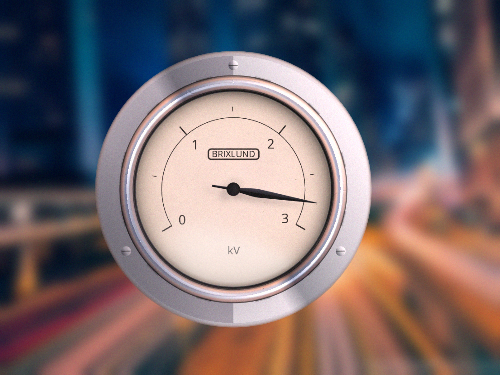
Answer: 2.75 kV
